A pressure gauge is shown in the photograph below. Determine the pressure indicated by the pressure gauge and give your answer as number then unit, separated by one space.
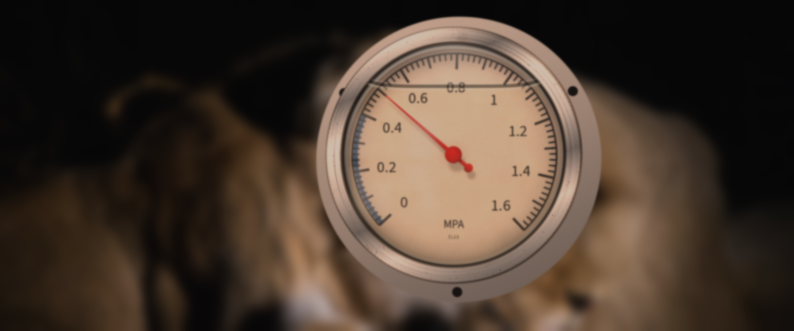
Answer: 0.5 MPa
